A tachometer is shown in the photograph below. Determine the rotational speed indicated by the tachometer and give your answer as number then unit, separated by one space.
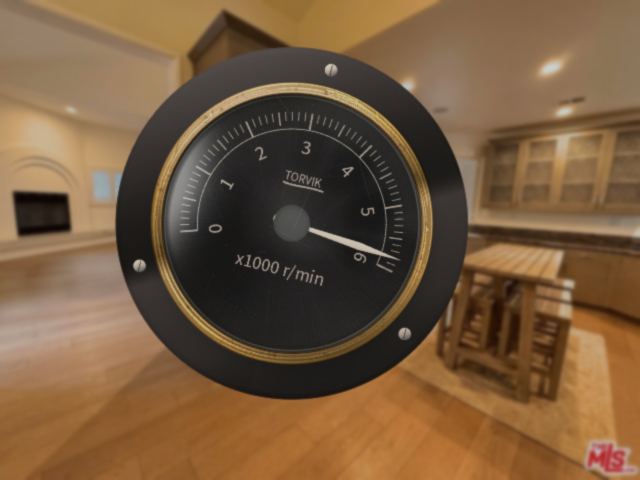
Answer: 5800 rpm
